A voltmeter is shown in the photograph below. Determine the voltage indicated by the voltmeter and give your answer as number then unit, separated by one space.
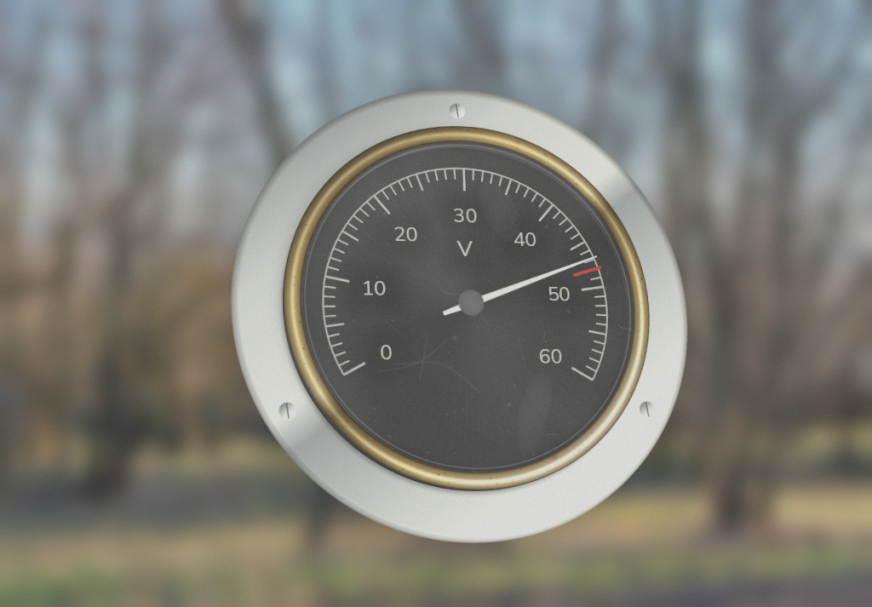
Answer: 47 V
